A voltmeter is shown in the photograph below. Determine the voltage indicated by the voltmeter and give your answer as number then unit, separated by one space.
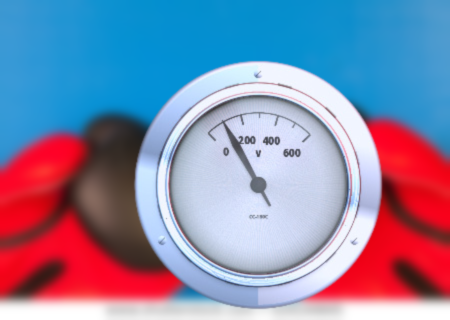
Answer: 100 V
